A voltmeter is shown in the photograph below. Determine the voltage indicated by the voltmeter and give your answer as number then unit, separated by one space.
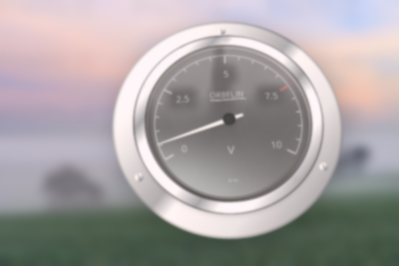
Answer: 0.5 V
